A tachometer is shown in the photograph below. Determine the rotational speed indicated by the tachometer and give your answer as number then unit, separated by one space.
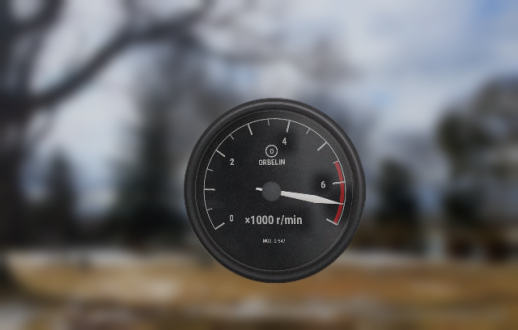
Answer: 6500 rpm
